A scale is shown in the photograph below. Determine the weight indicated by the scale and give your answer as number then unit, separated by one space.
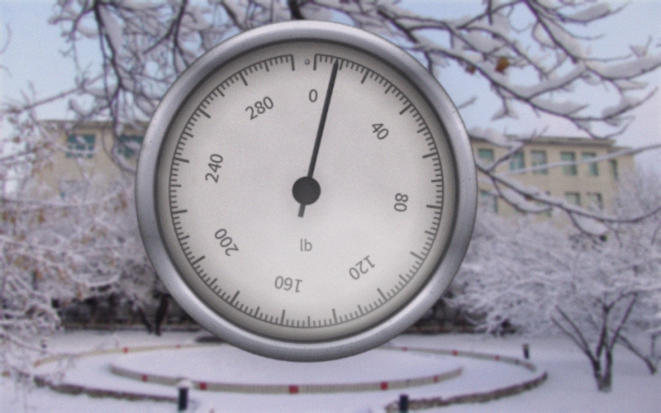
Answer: 8 lb
